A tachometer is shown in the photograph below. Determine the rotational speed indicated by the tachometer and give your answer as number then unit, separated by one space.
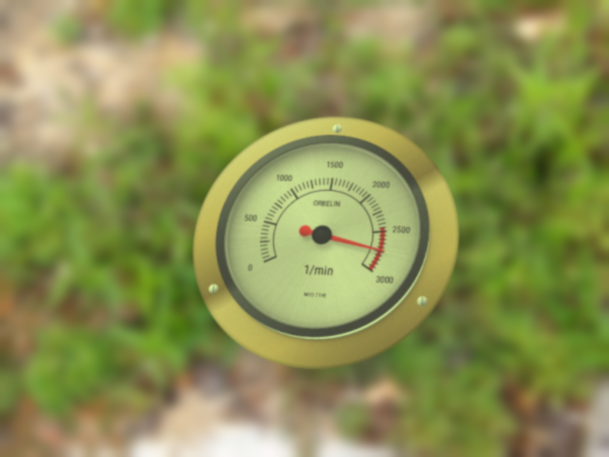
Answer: 2750 rpm
